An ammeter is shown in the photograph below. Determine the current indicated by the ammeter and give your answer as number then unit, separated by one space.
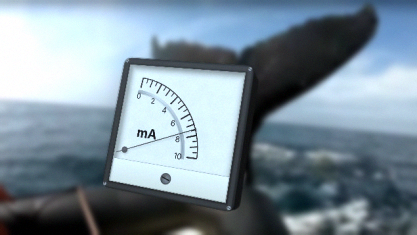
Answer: 7.5 mA
